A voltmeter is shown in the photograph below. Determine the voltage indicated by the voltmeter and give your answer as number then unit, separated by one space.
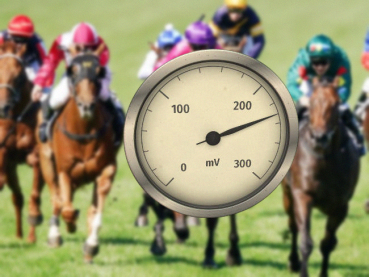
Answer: 230 mV
